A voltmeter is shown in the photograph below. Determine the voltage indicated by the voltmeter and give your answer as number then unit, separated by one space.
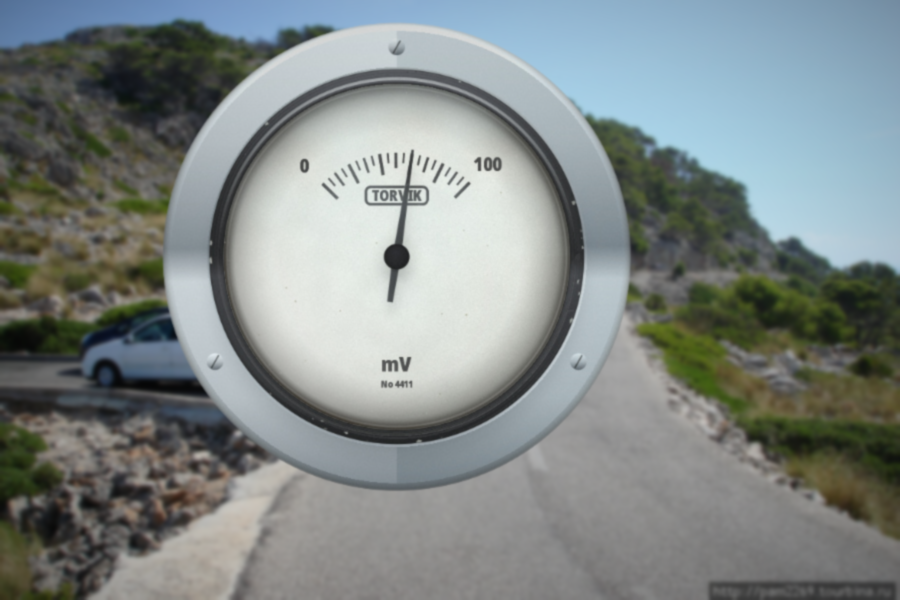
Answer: 60 mV
